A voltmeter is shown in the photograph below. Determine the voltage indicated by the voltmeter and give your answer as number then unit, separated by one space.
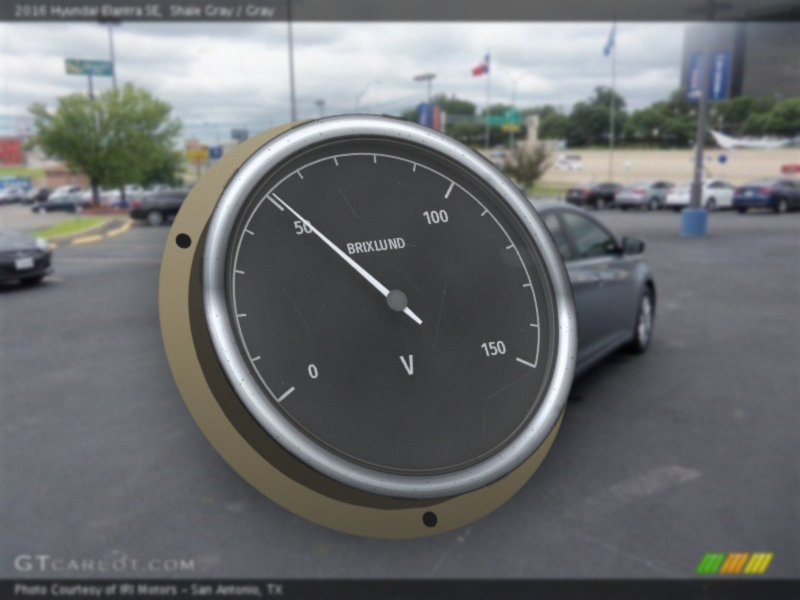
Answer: 50 V
